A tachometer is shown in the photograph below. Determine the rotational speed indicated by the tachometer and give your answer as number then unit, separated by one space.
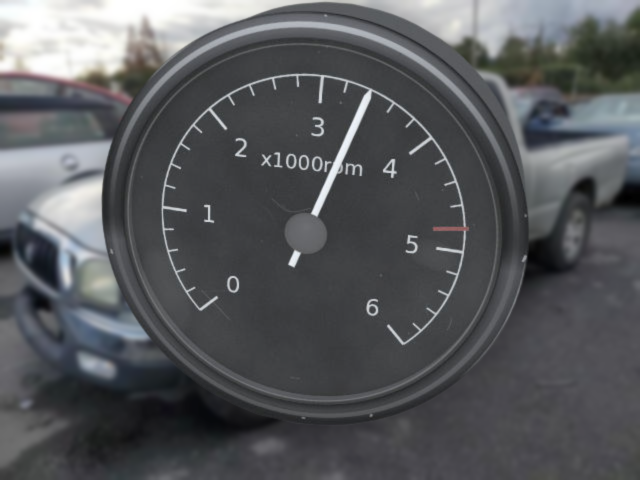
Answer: 3400 rpm
